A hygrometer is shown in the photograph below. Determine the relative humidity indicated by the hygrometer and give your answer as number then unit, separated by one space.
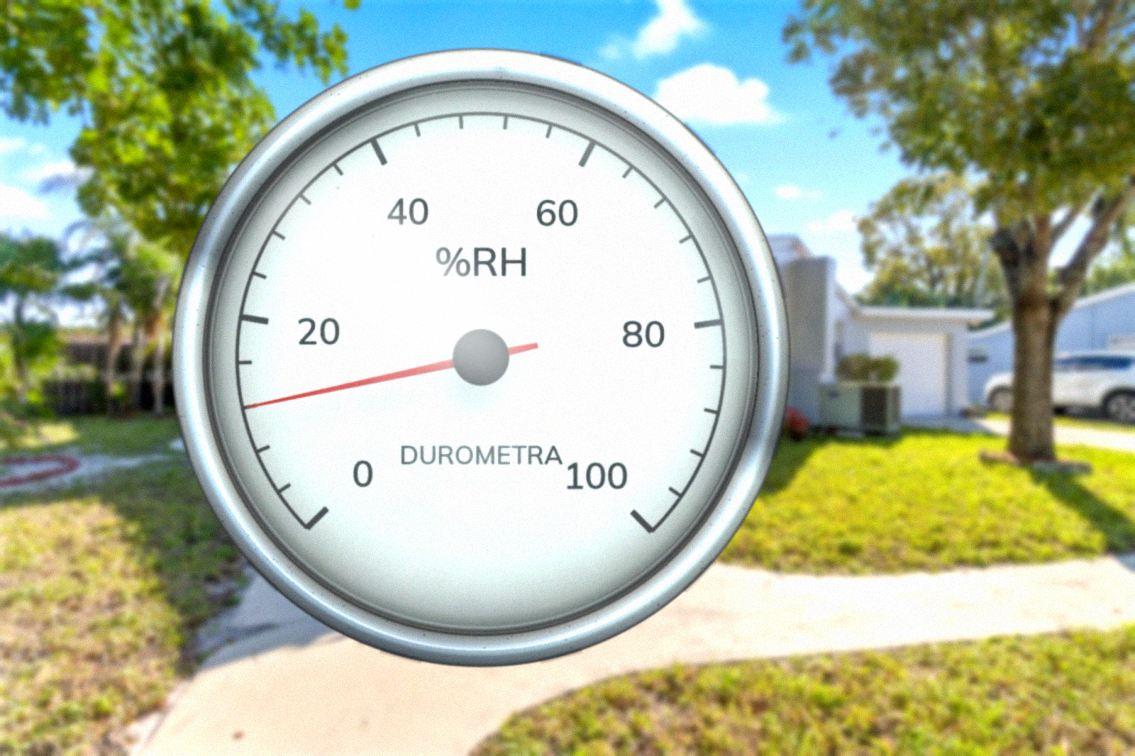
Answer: 12 %
